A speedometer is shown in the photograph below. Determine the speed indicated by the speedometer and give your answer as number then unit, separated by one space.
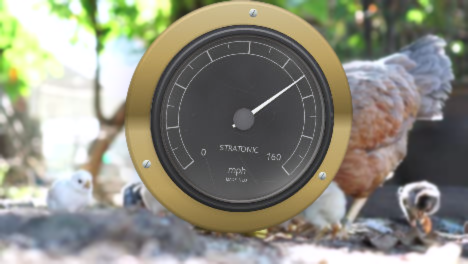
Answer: 110 mph
